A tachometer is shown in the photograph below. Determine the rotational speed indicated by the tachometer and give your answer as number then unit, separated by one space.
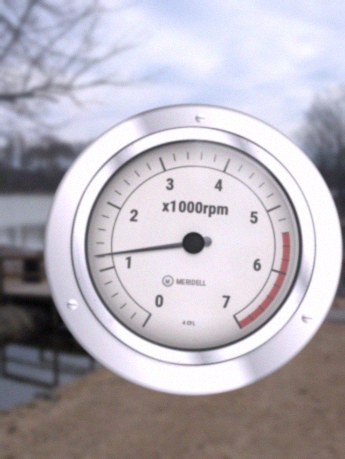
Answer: 1200 rpm
